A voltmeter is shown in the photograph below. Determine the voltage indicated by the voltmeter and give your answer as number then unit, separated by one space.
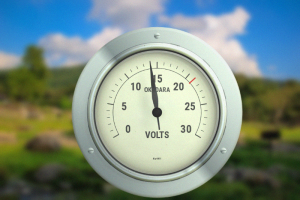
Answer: 14 V
